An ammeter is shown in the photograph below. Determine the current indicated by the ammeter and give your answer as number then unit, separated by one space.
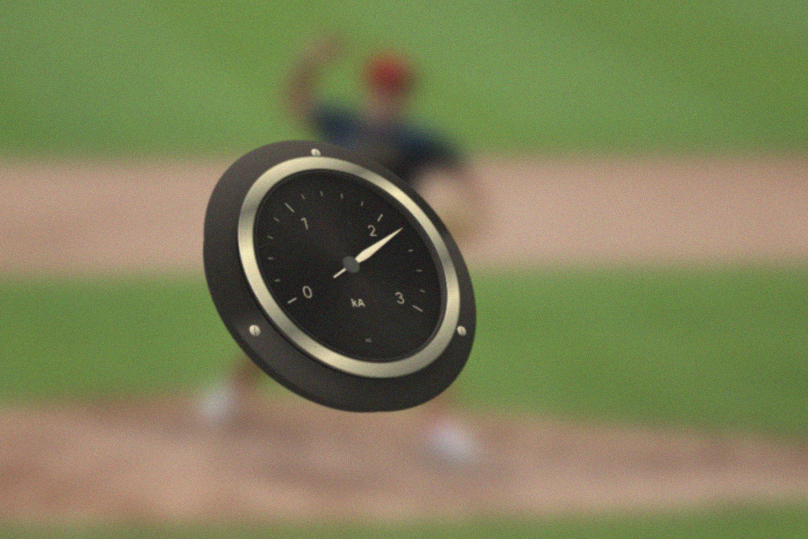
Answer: 2.2 kA
